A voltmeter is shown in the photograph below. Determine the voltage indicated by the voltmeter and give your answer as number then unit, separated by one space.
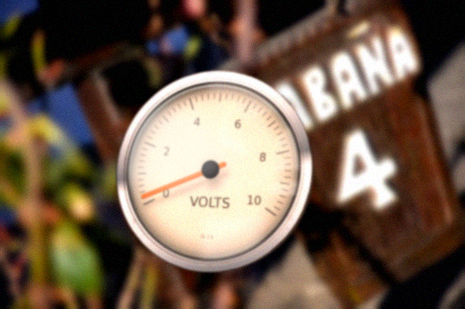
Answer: 0.2 V
